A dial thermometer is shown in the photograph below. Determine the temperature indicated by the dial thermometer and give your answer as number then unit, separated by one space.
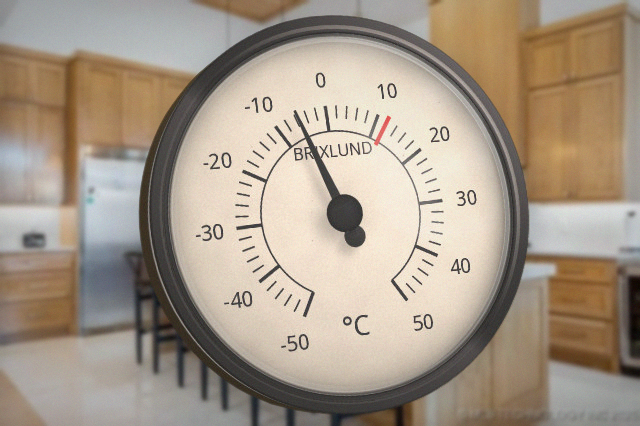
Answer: -6 °C
